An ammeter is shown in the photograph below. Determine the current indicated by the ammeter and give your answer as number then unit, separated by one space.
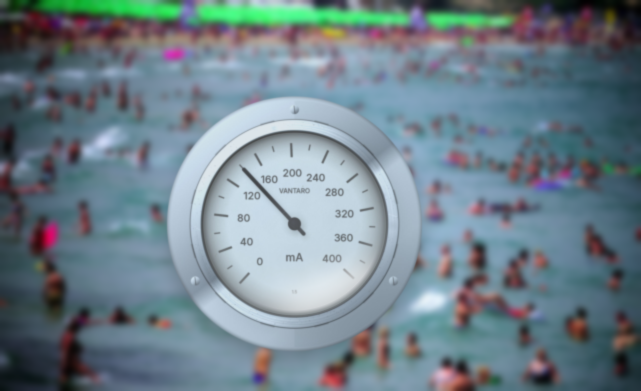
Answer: 140 mA
